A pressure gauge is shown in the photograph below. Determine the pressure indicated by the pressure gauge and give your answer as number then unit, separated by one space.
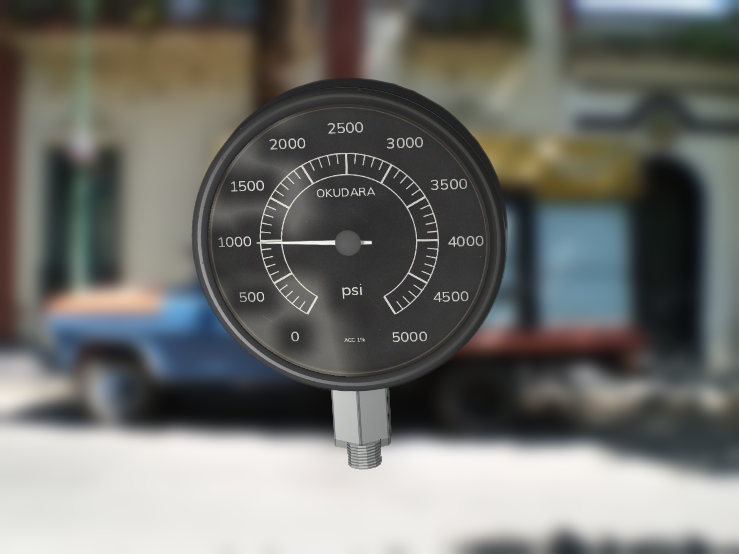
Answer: 1000 psi
